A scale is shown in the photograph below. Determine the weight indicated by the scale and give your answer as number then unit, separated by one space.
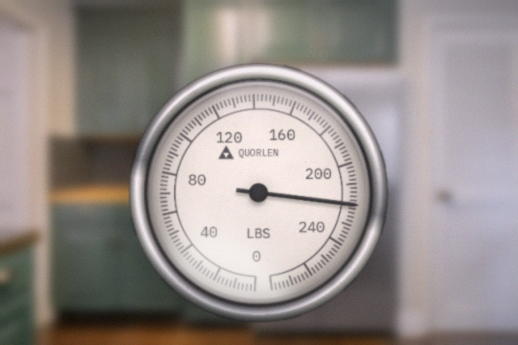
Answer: 220 lb
